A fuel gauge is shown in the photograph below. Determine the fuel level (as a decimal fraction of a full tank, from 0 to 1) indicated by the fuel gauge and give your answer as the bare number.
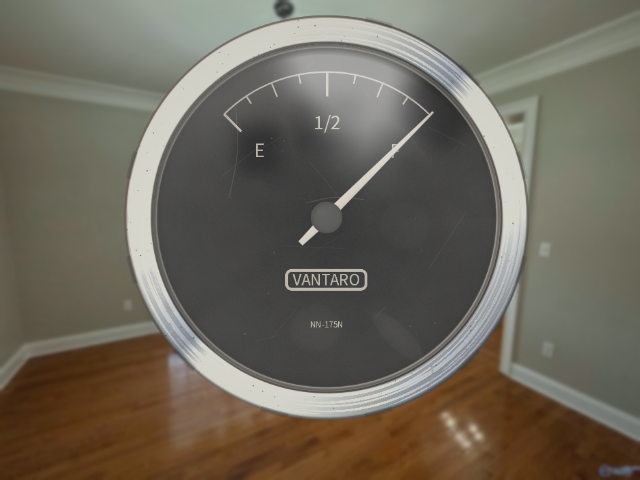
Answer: 1
